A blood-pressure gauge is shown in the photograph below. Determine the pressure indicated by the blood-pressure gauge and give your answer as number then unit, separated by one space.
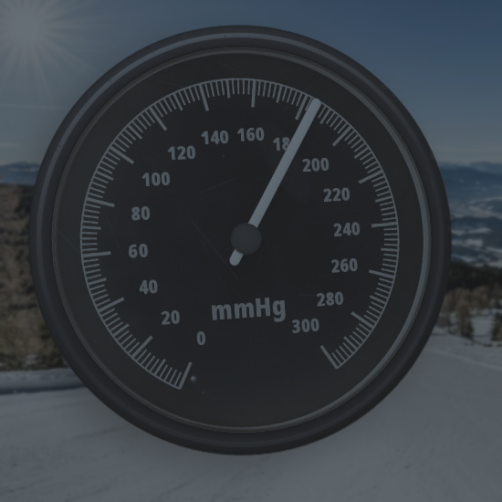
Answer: 184 mmHg
